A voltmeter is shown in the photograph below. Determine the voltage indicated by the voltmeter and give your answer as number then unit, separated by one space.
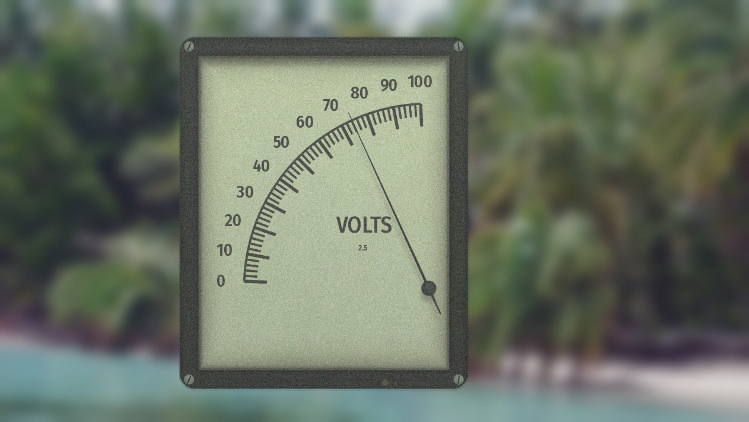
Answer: 74 V
